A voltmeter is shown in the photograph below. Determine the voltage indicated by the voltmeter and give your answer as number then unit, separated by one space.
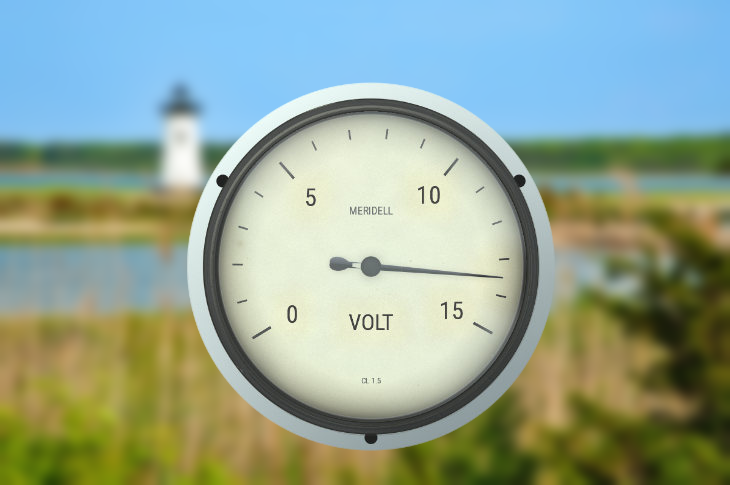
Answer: 13.5 V
